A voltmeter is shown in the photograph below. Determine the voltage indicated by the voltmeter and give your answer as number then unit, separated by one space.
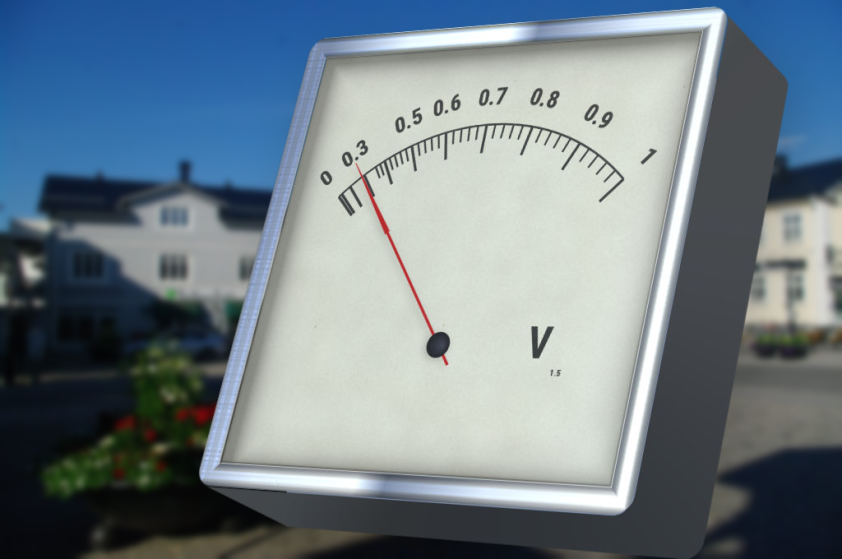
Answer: 0.3 V
